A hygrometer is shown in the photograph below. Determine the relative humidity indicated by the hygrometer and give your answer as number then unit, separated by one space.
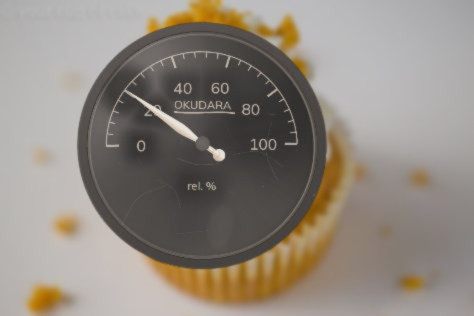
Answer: 20 %
